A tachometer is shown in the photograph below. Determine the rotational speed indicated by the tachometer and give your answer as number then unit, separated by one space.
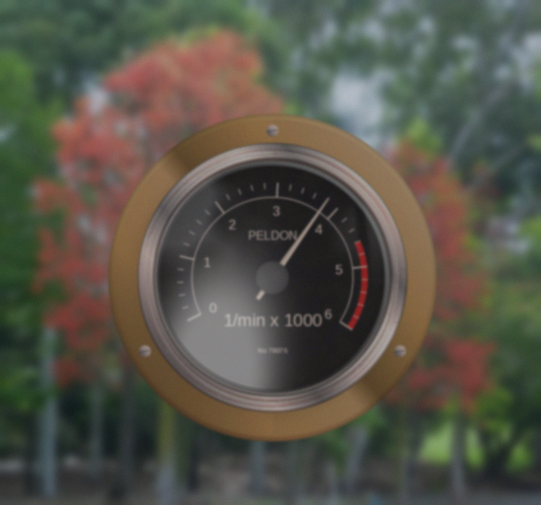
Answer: 3800 rpm
